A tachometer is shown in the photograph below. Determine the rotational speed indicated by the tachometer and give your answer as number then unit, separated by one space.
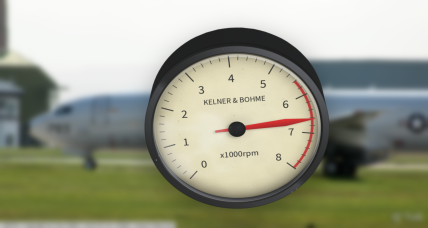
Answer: 6600 rpm
